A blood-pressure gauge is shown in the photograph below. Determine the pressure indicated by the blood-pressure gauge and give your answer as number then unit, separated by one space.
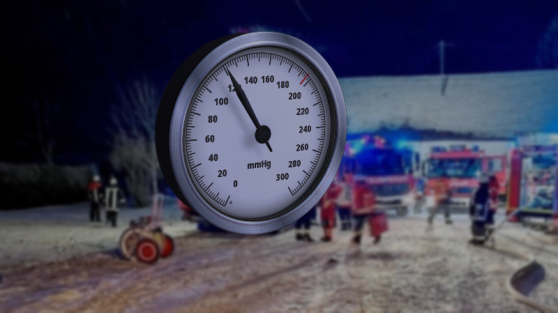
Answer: 120 mmHg
